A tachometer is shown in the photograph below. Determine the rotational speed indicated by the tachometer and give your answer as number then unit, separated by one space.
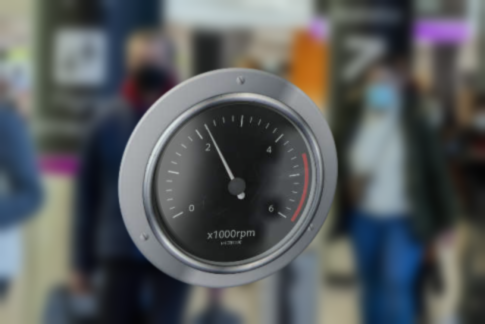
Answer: 2200 rpm
